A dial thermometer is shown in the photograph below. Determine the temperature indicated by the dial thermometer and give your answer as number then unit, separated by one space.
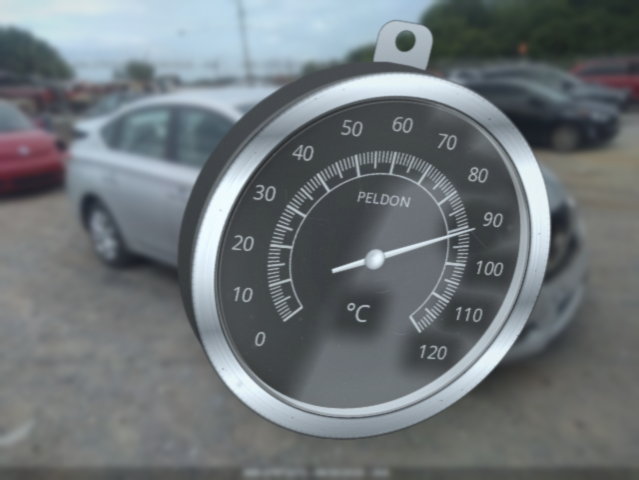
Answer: 90 °C
